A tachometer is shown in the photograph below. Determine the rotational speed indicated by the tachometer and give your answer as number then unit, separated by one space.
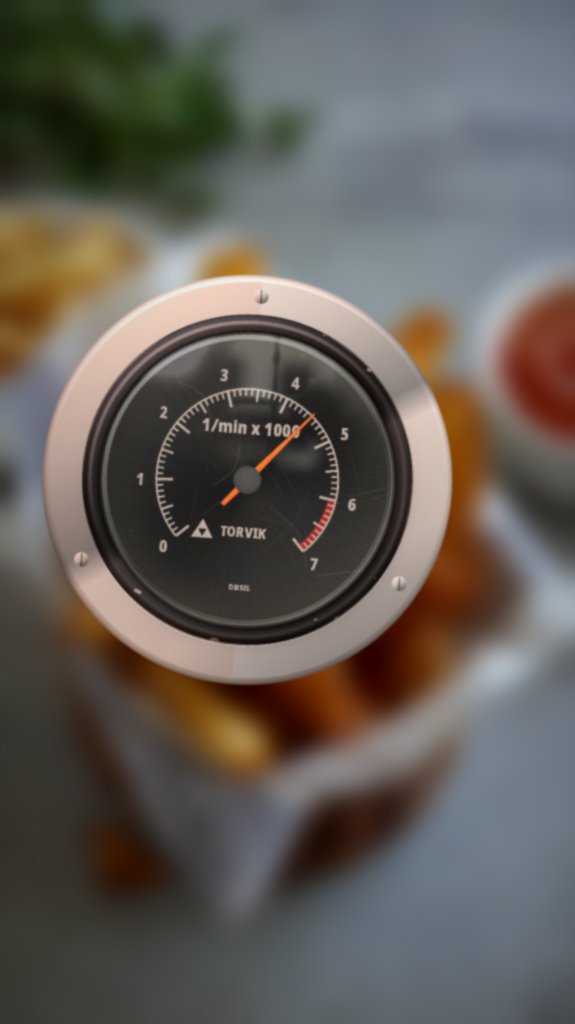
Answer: 4500 rpm
